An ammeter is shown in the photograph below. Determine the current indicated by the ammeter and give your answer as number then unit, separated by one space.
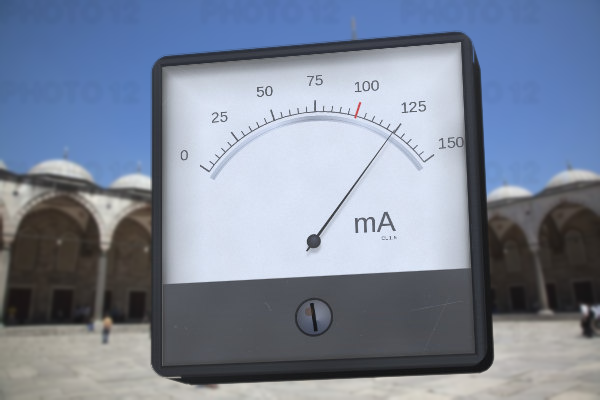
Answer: 125 mA
